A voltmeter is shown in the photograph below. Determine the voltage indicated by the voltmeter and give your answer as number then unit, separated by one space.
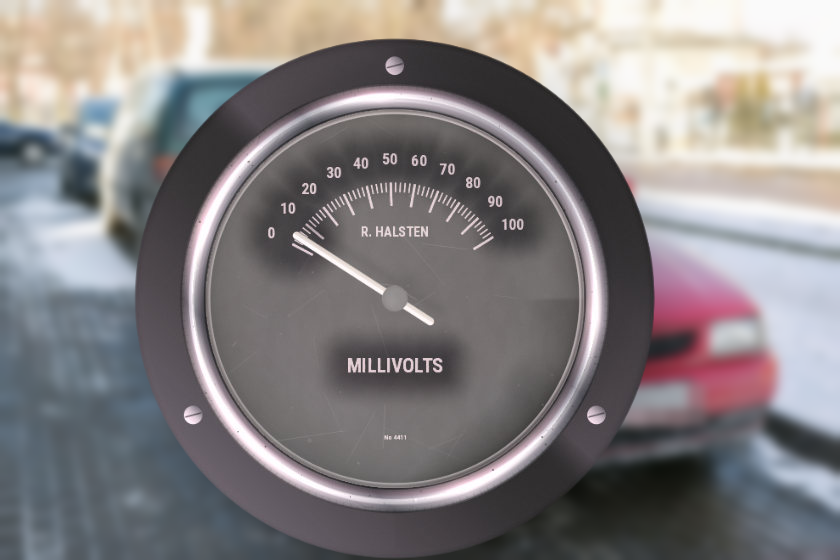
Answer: 4 mV
